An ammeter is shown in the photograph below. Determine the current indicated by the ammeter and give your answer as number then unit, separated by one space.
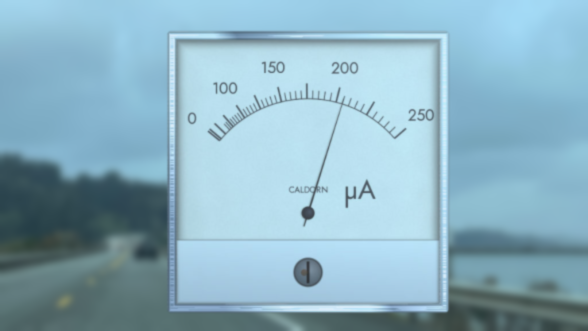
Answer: 205 µA
